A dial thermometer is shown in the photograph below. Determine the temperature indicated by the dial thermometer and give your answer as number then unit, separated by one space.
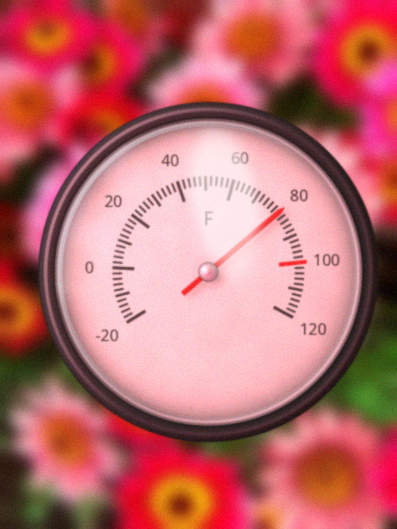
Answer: 80 °F
